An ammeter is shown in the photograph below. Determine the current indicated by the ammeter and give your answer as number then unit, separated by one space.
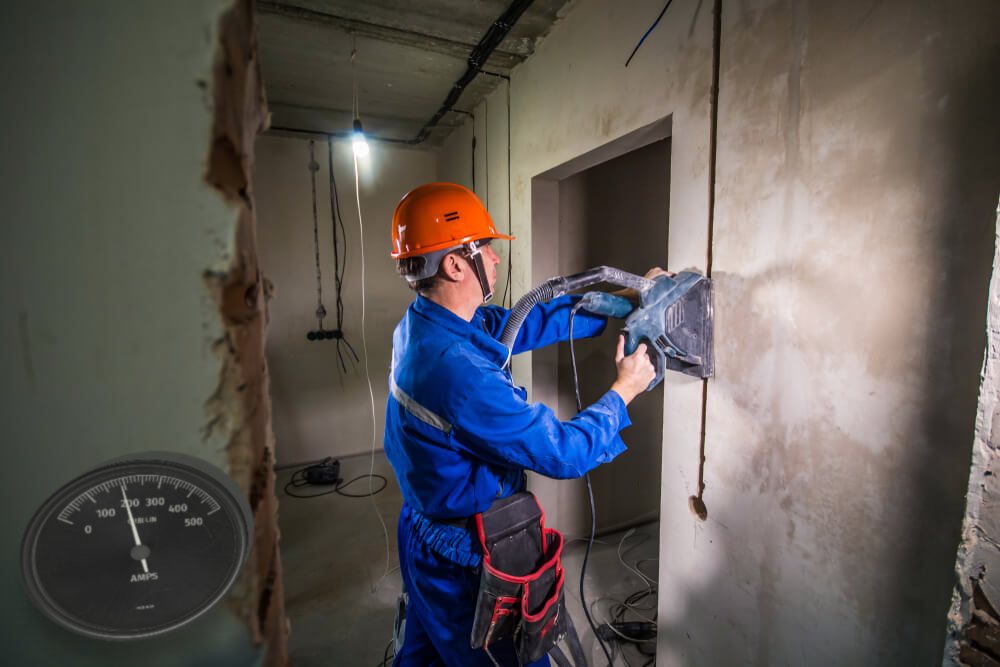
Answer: 200 A
